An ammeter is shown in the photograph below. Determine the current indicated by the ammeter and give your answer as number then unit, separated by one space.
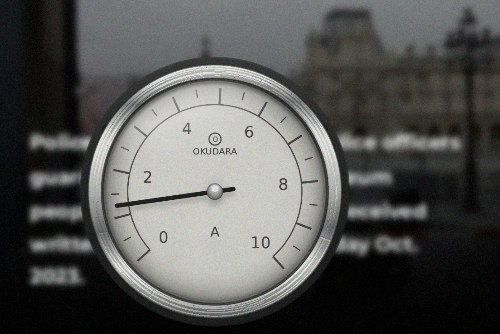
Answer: 1.25 A
